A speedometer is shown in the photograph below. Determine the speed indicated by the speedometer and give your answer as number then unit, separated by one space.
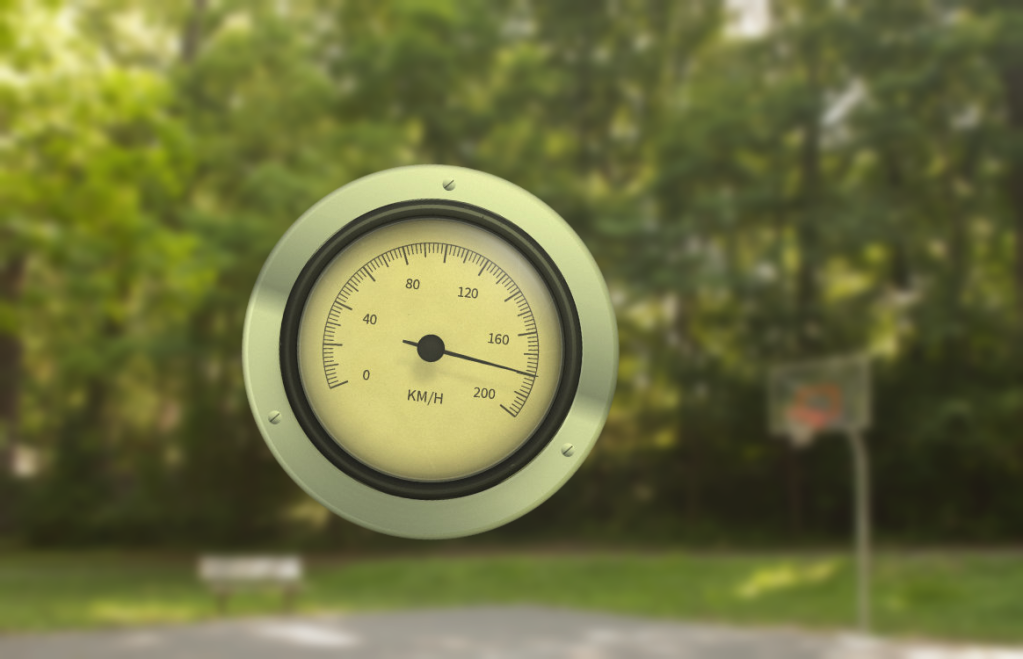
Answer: 180 km/h
